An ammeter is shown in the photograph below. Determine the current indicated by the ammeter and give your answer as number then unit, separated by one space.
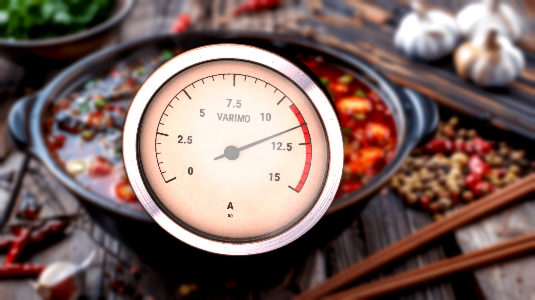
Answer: 11.5 A
